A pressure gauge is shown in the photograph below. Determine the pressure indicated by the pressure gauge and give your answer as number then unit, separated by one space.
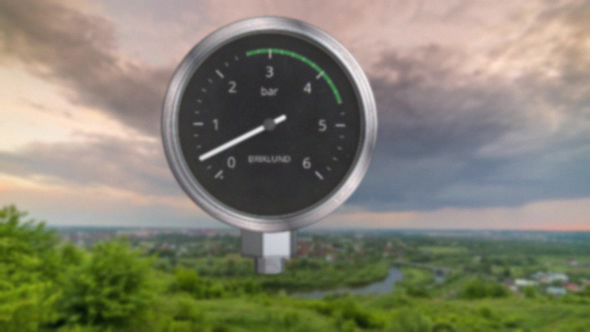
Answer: 0.4 bar
